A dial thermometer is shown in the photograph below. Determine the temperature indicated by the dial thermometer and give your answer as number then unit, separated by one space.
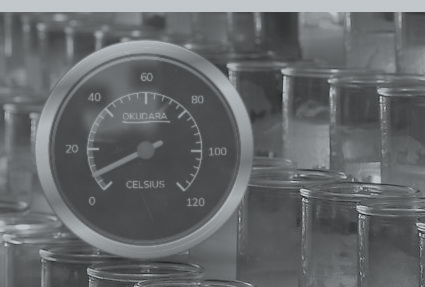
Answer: 8 °C
